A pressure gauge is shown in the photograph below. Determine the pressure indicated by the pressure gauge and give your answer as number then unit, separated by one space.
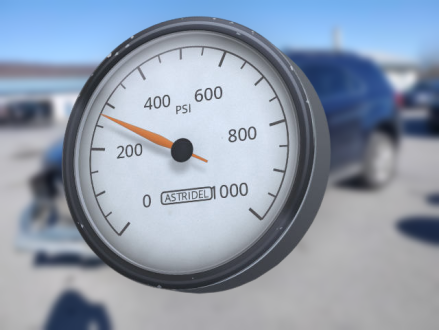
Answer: 275 psi
